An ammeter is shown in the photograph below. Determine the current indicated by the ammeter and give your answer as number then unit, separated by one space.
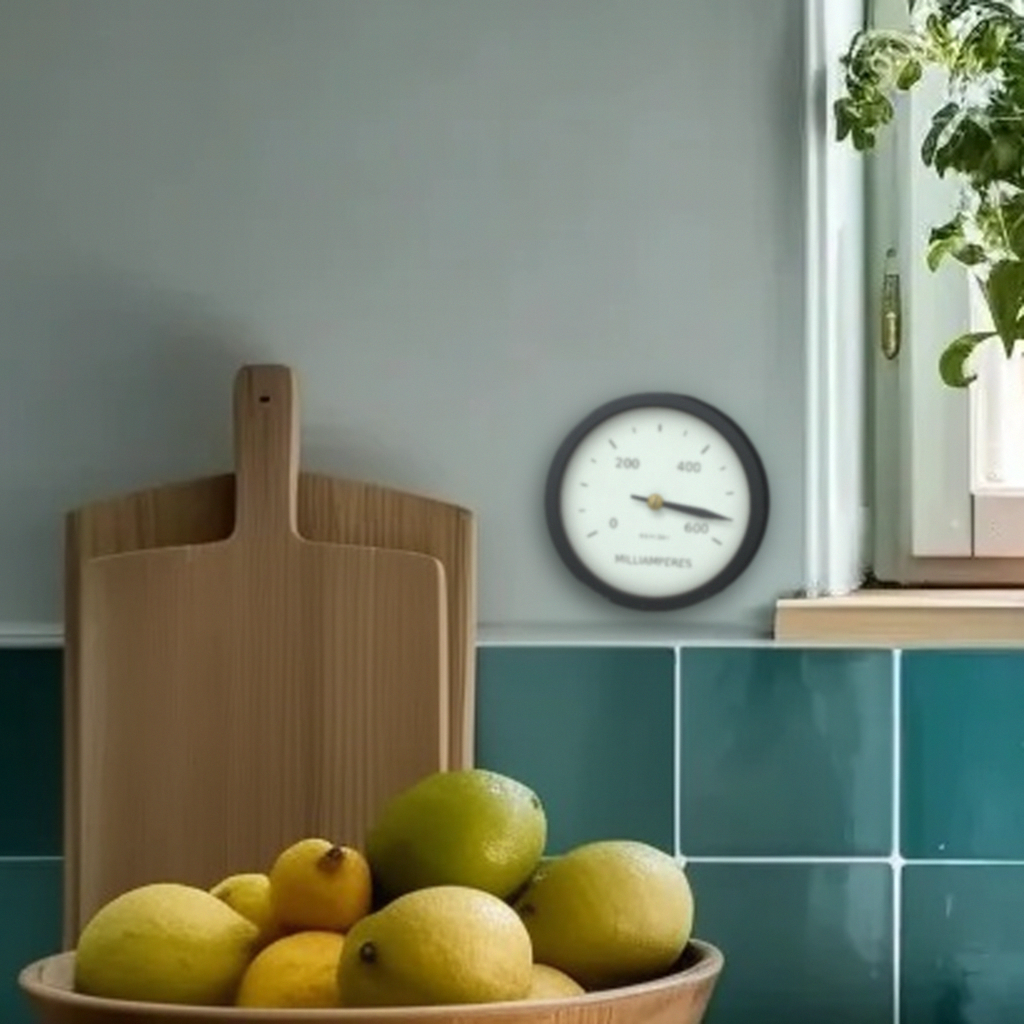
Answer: 550 mA
